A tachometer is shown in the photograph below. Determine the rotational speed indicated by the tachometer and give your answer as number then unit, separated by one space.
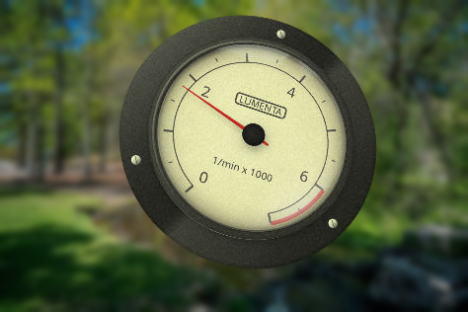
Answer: 1750 rpm
